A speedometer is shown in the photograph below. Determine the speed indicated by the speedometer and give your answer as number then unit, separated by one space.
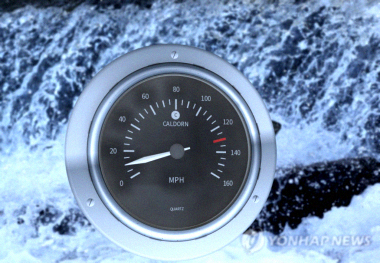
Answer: 10 mph
